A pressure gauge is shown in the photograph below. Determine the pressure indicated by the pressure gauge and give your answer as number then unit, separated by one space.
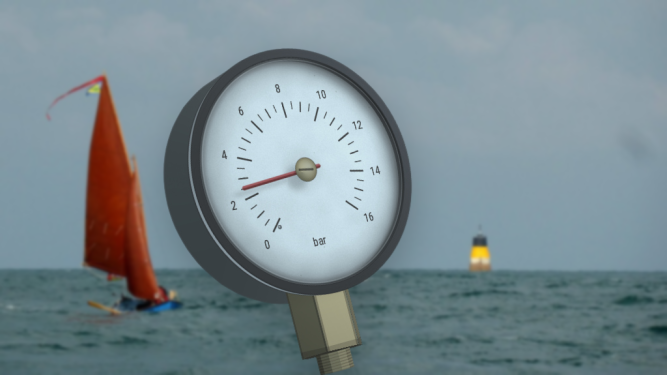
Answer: 2.5 bar
